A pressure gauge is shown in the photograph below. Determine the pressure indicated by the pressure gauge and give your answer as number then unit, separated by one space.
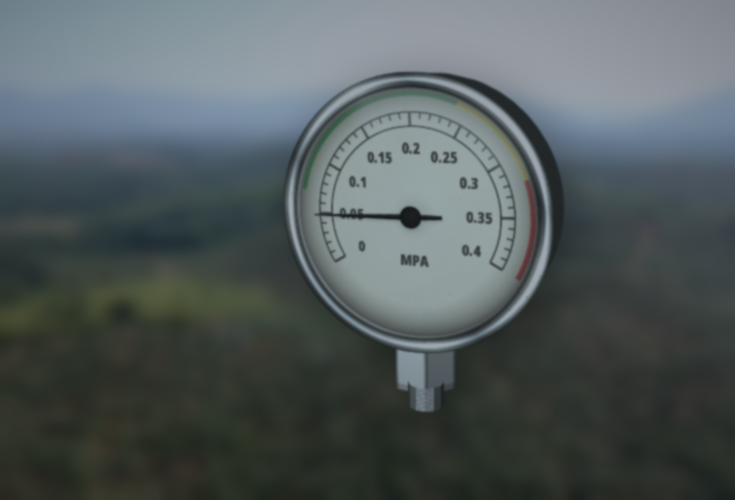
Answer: 0.05 MPa
